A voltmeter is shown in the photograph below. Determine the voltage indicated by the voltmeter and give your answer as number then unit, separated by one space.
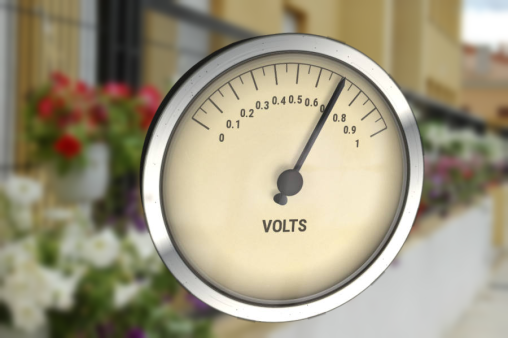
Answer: 0.7 V
